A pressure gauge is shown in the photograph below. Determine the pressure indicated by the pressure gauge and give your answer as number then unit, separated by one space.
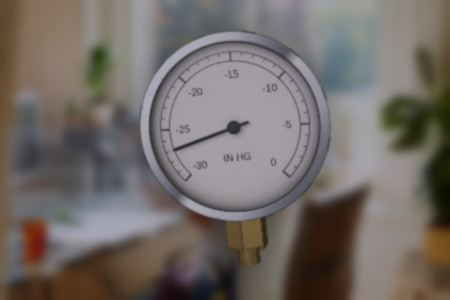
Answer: -27 inHg
